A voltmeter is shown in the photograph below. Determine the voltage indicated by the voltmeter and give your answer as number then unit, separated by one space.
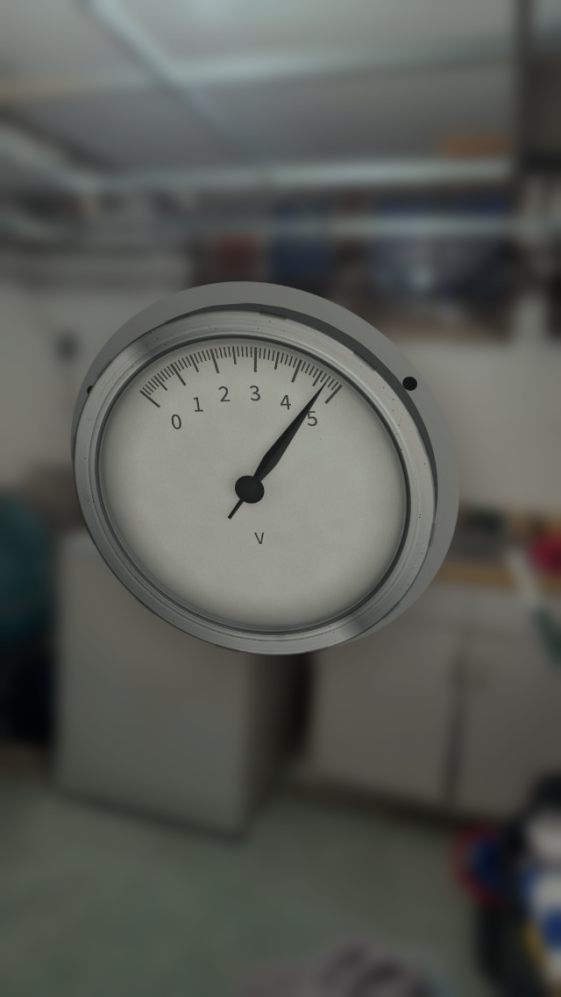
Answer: 4.7 V
